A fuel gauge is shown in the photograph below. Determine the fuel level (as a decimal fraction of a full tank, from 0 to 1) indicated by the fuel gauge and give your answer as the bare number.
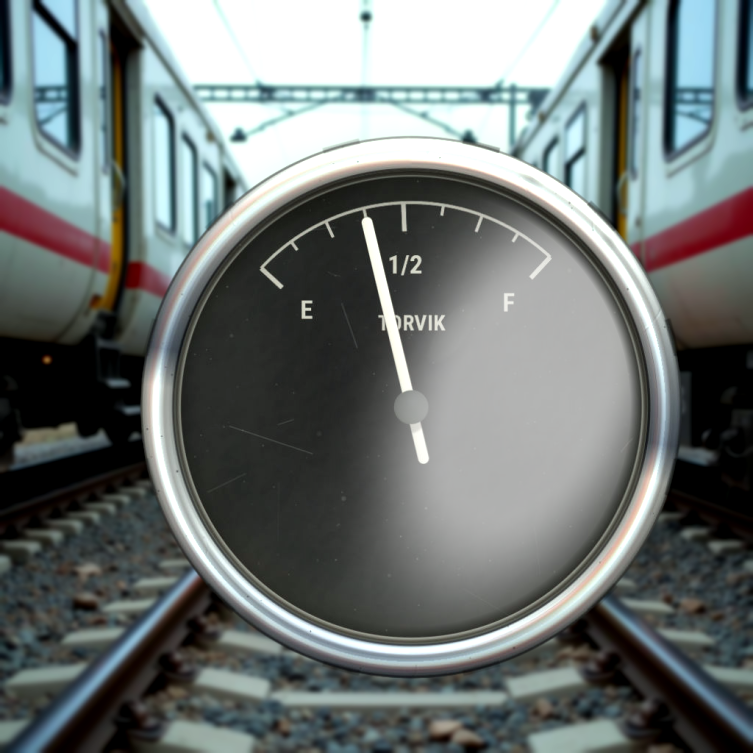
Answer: 0.375
